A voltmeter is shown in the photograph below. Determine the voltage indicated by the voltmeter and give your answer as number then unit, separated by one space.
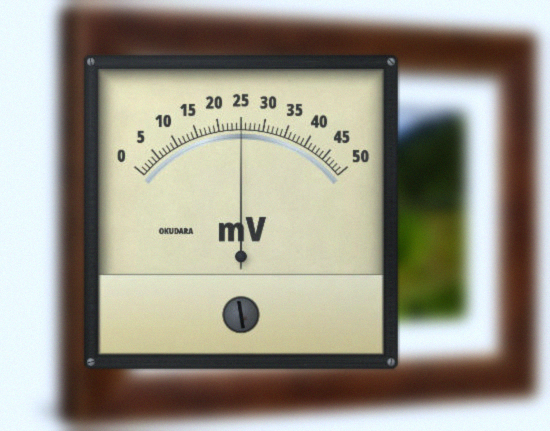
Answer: 25 mV
